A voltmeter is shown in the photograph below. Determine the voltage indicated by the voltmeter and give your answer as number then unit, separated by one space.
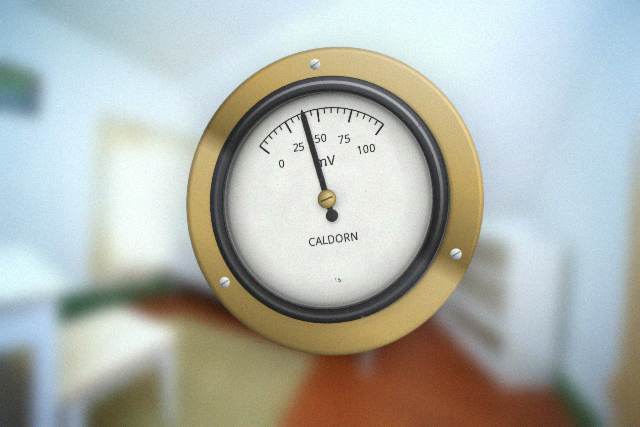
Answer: 40 mV
